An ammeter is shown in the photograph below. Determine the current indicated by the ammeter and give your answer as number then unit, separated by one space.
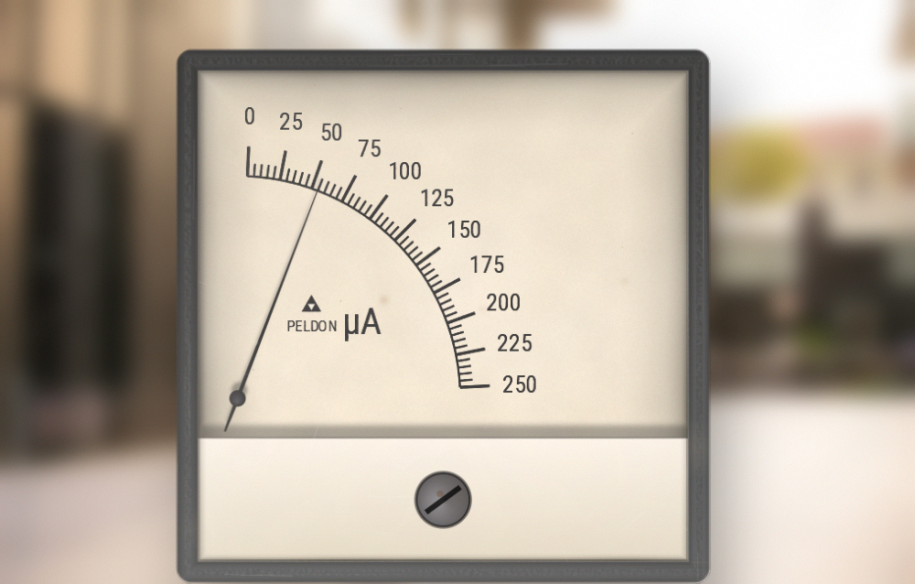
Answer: 55 µA
